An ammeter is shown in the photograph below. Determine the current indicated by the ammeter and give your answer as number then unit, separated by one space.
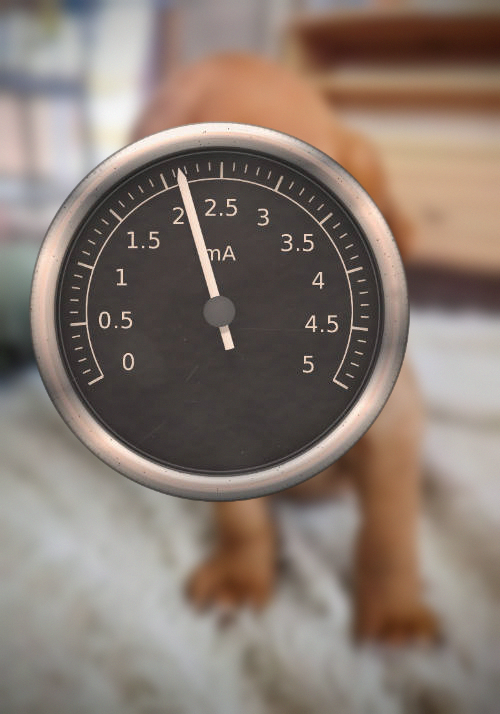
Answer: 2.15 mA
